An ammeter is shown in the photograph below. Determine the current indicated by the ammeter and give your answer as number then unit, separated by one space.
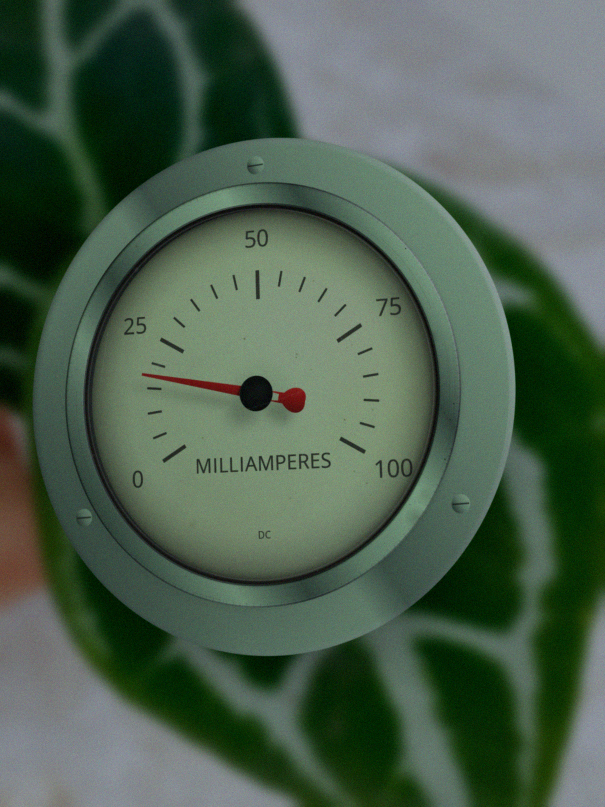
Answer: 17.5 mA
